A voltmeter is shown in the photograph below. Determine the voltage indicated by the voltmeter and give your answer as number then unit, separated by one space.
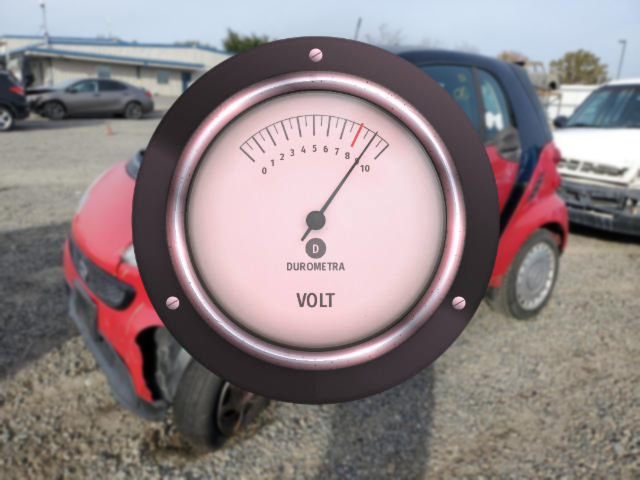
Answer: 9 V
